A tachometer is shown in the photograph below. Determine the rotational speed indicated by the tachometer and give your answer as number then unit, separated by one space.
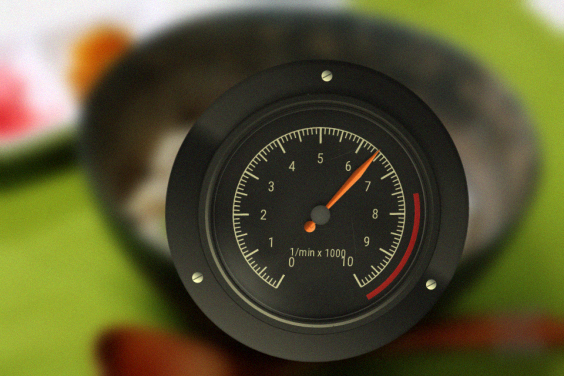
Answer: 6400 rpm
